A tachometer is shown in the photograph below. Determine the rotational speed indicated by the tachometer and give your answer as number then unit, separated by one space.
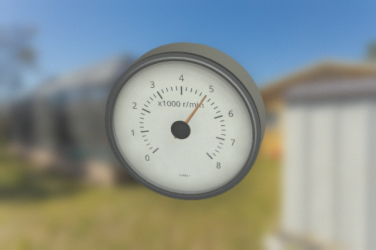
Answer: 5000 rpm
